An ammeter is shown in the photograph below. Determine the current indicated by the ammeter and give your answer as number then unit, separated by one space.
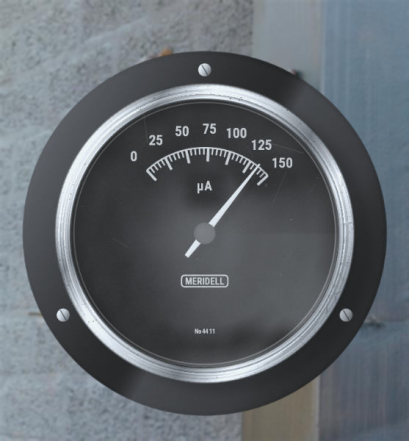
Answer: 135 µA
